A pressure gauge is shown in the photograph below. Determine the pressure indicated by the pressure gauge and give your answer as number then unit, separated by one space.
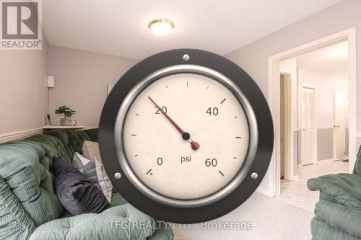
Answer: 20 psi
